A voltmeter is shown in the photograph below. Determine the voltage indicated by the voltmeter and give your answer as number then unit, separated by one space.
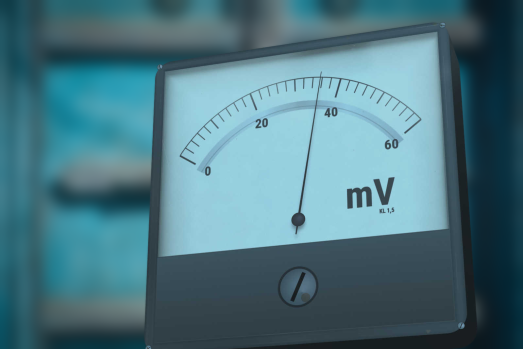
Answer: 36 mV
